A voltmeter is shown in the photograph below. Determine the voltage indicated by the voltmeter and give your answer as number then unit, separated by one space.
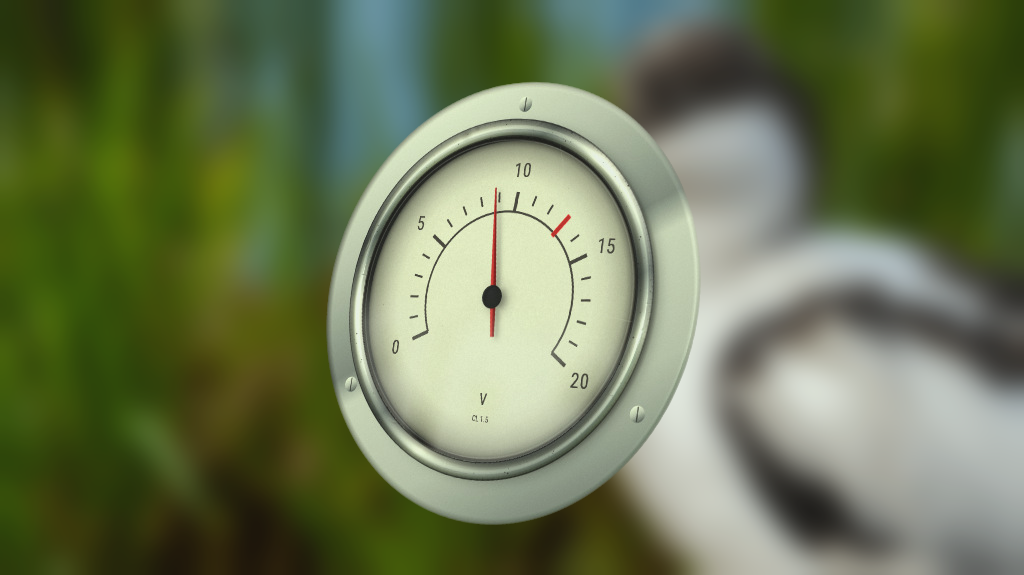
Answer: 9 V
